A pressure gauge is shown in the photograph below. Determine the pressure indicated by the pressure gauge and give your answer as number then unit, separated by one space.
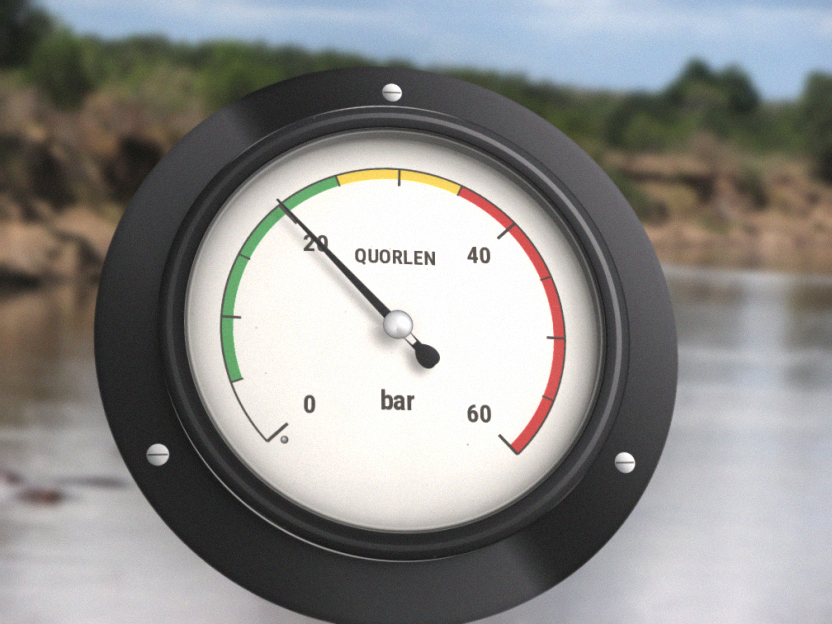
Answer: 20 bar
